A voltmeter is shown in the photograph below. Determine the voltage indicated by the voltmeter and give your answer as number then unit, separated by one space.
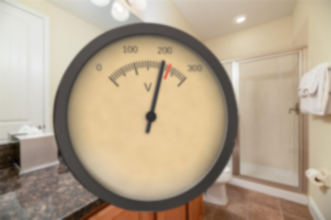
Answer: 200 V
